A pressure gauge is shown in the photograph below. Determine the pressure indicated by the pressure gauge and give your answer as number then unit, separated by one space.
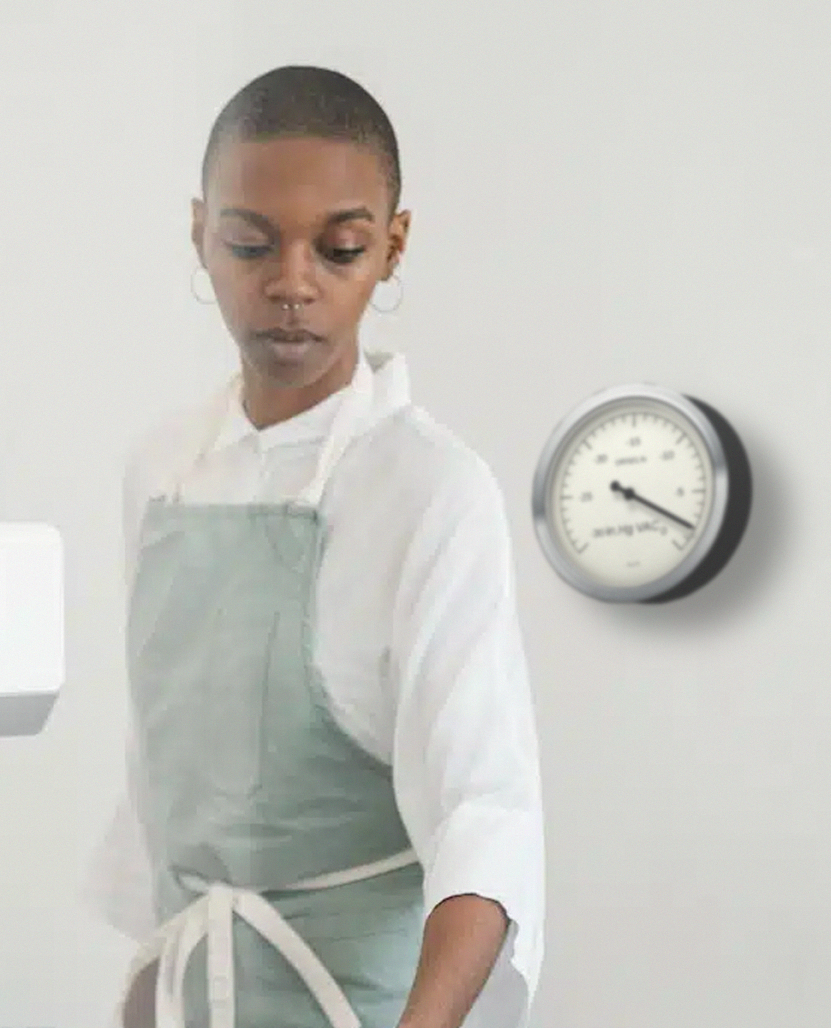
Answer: -2 inHg
